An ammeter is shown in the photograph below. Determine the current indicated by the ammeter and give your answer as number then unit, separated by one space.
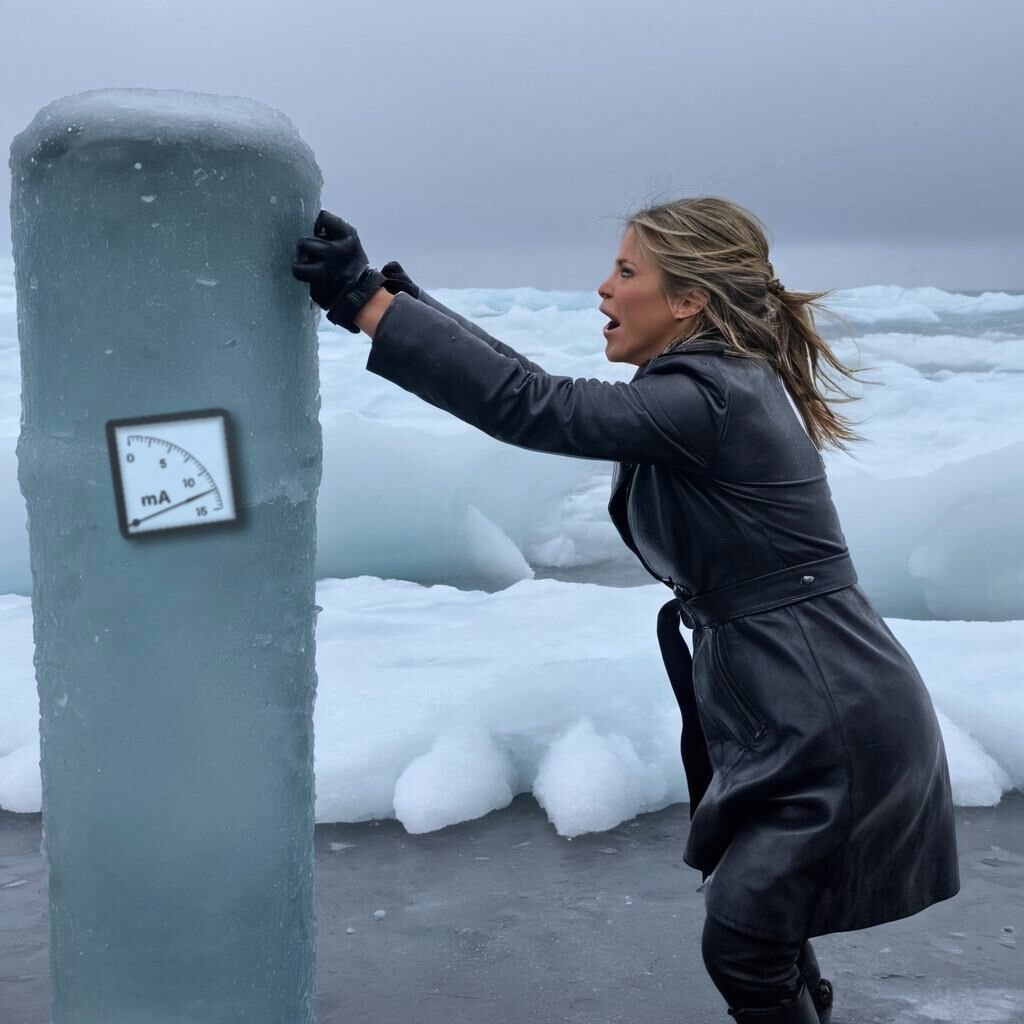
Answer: 12.5 mA
